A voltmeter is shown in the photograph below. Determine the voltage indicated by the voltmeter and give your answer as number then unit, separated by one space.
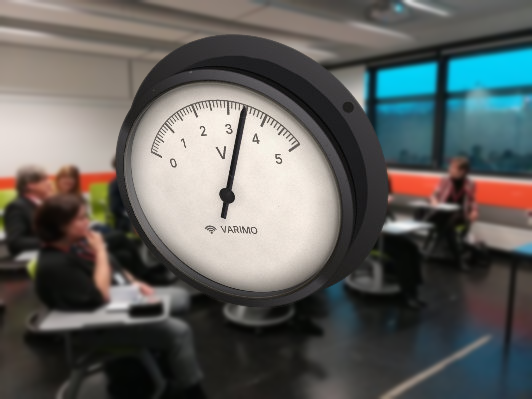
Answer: 3.5 V
